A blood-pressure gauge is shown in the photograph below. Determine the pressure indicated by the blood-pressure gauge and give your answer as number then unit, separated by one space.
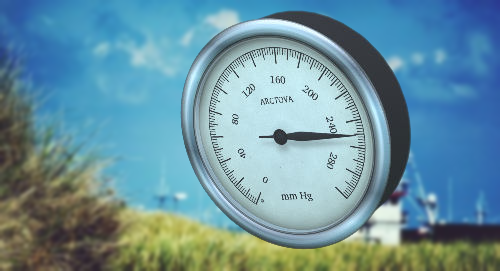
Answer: 250 mmHg
